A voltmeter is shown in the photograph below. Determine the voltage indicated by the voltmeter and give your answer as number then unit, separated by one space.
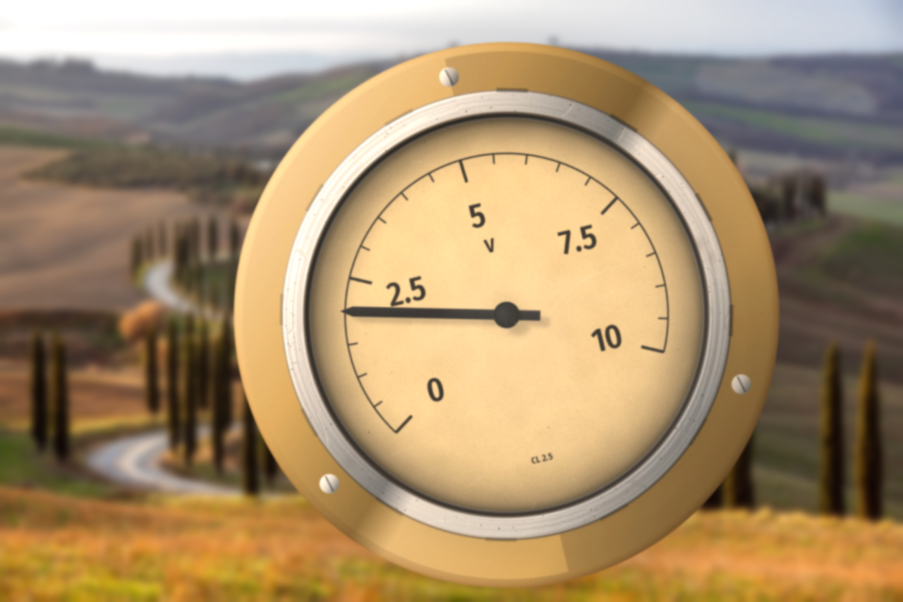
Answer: 2 V
